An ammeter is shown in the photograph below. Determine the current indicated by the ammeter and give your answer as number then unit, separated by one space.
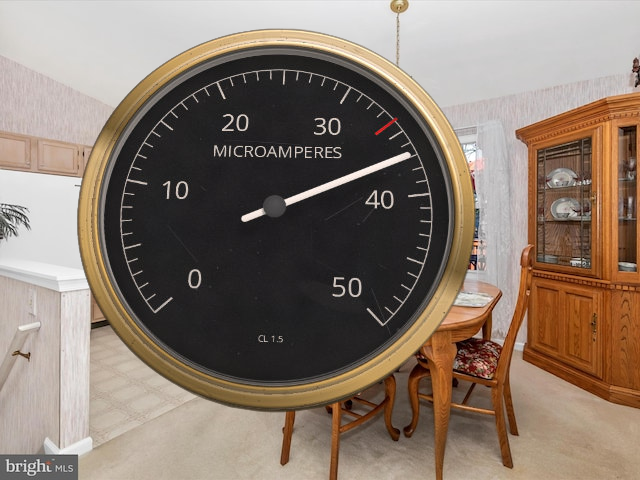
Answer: 37 µA
